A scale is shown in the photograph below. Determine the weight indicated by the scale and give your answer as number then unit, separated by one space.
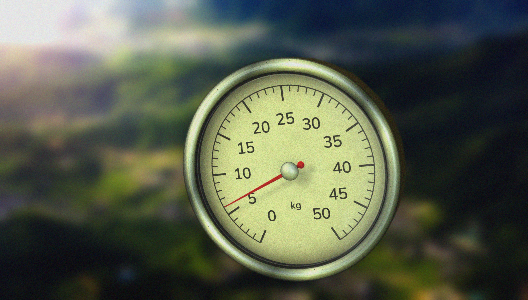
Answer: 6 kg
